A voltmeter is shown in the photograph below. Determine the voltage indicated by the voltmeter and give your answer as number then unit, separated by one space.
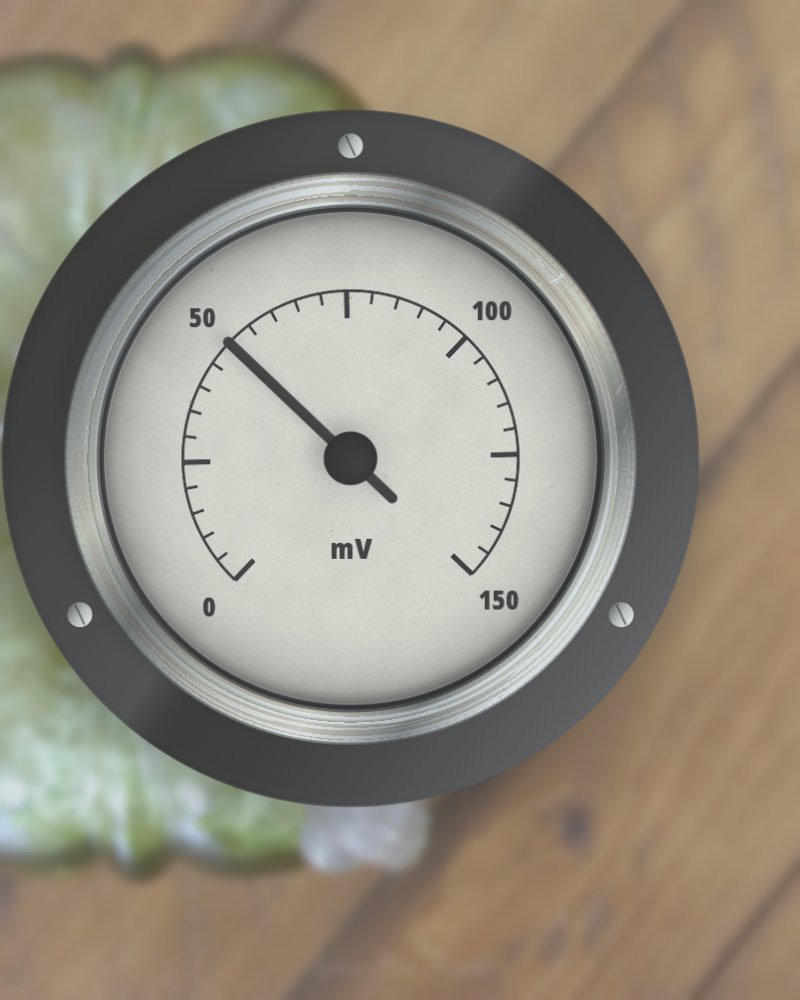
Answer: 50 mV
